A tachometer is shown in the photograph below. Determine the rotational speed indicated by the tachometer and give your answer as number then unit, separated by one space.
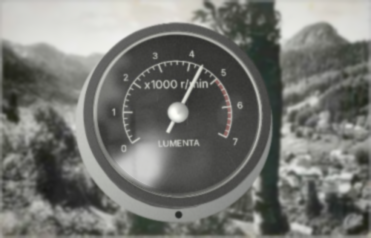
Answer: 4400 rpm
